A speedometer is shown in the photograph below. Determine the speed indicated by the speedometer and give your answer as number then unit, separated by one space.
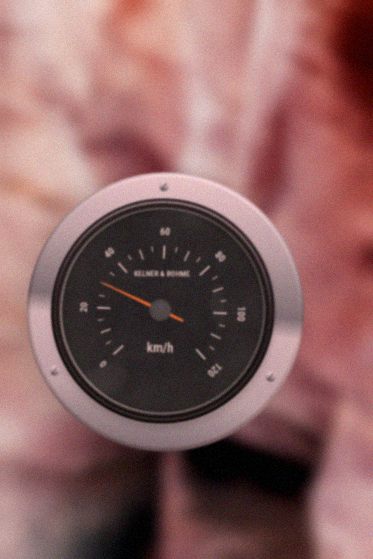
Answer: 30 km/h
